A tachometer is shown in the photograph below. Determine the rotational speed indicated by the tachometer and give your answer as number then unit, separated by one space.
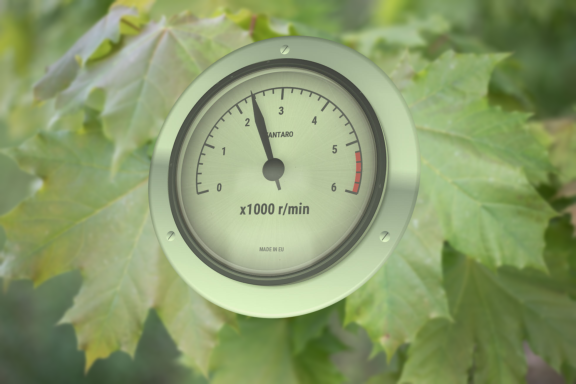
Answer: 2400 rpm
